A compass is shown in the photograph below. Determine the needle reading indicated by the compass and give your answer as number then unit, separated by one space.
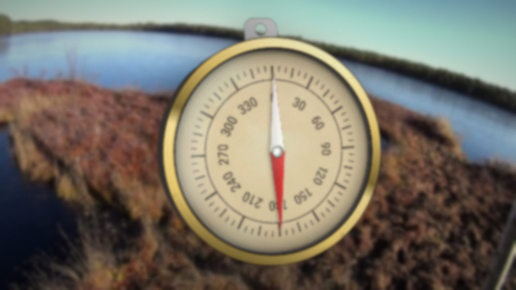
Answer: 180 °
